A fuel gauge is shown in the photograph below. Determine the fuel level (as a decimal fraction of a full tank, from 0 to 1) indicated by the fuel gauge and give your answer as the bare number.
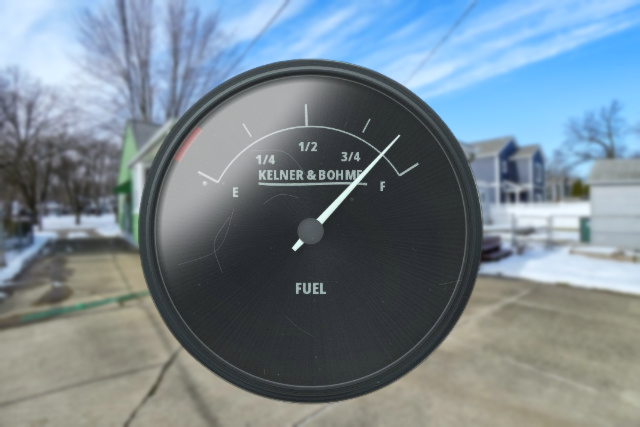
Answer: 0.875
